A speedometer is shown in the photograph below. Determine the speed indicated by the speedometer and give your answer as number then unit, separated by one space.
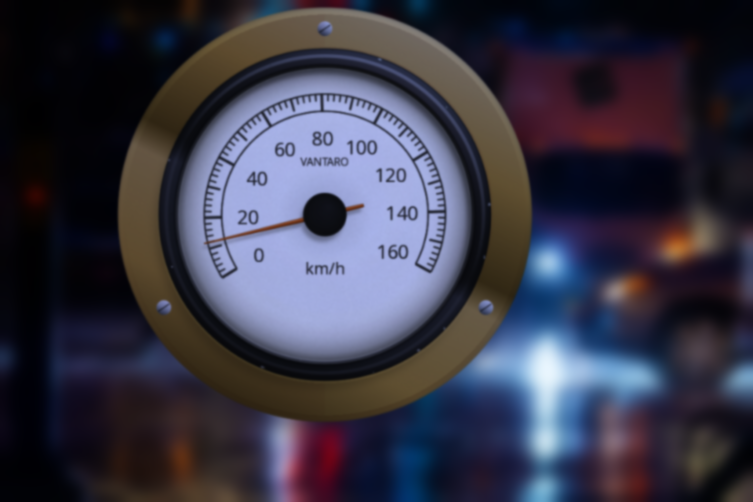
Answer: 12 km/h
